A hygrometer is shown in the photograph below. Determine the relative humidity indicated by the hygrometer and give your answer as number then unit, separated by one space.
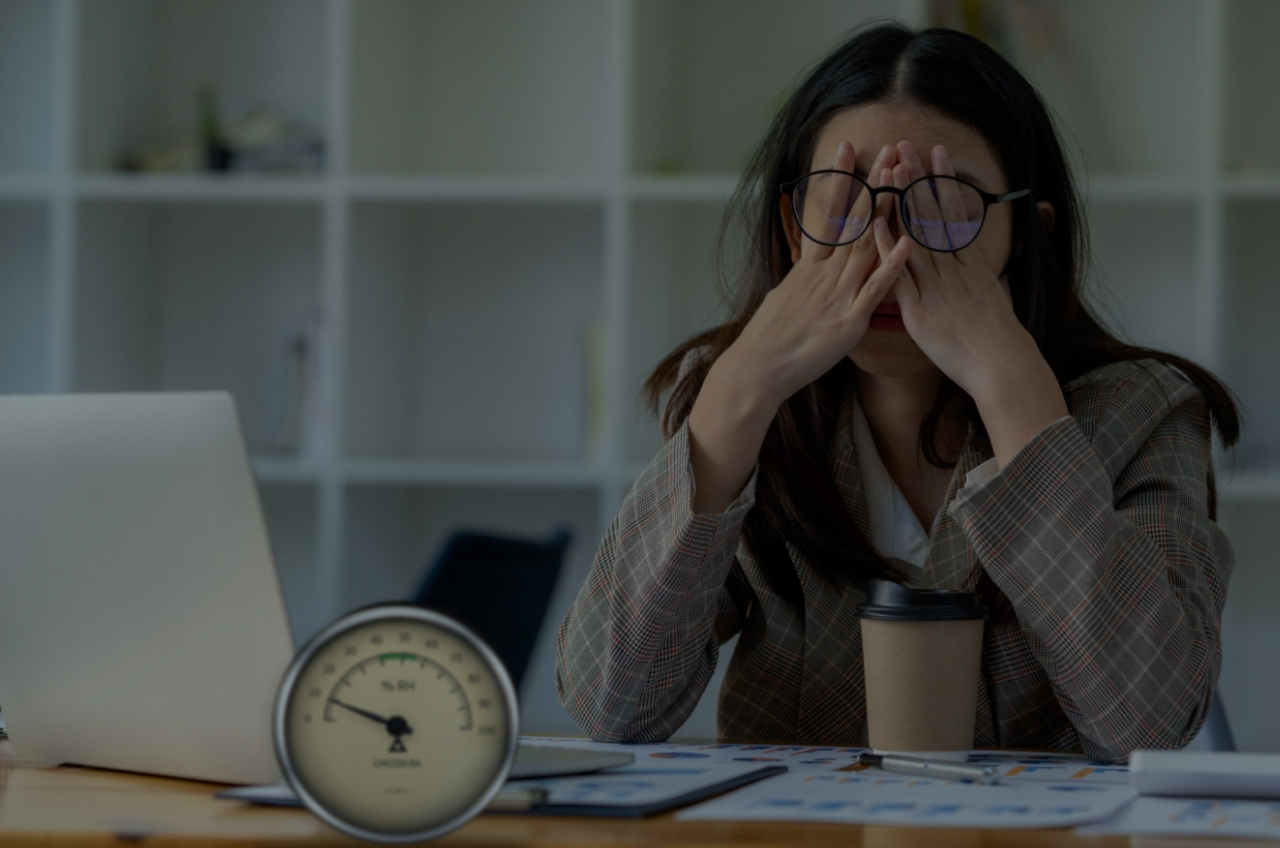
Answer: 10 %
